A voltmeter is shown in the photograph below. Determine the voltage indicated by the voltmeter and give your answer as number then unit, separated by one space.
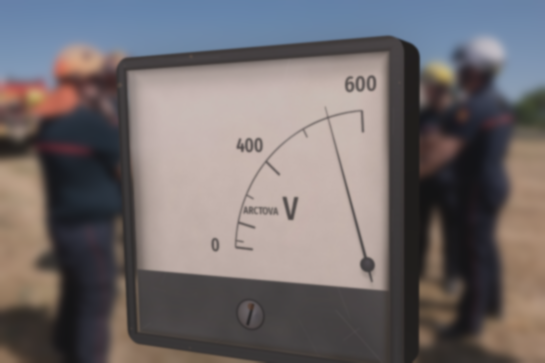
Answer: 550 V
